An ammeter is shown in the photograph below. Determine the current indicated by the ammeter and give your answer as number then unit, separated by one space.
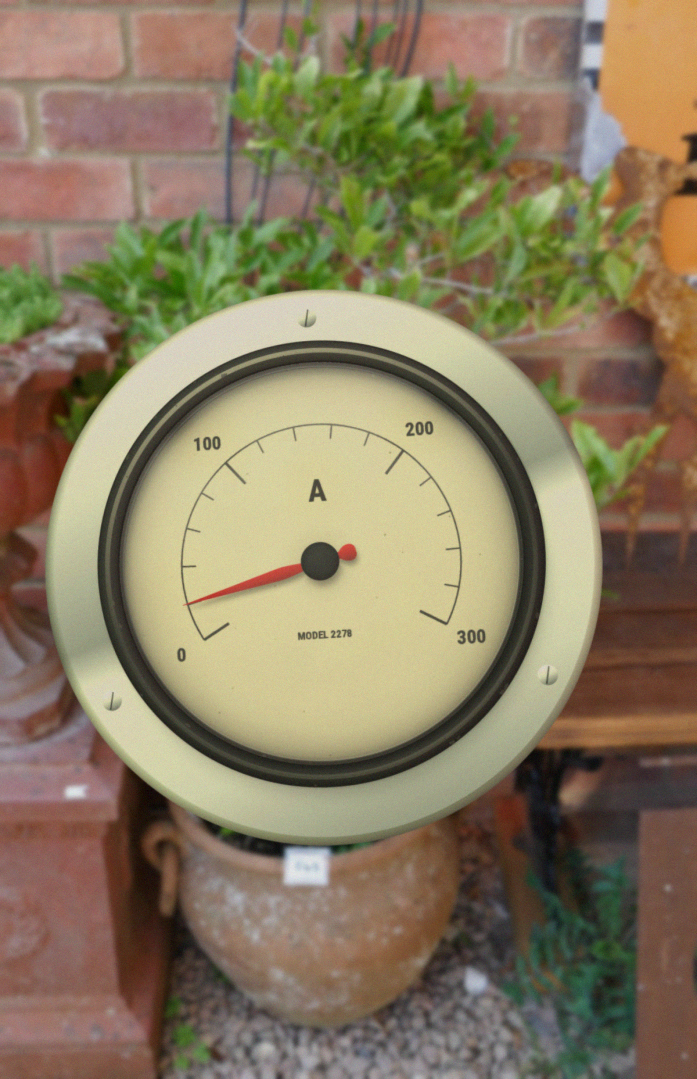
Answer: 20 A
